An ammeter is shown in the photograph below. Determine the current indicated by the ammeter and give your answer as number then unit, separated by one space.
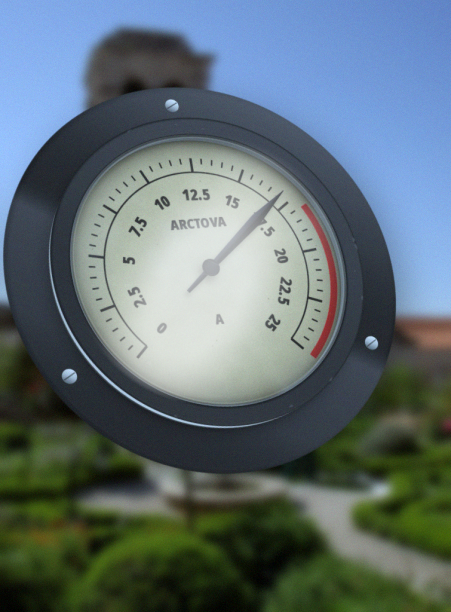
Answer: 17 A
